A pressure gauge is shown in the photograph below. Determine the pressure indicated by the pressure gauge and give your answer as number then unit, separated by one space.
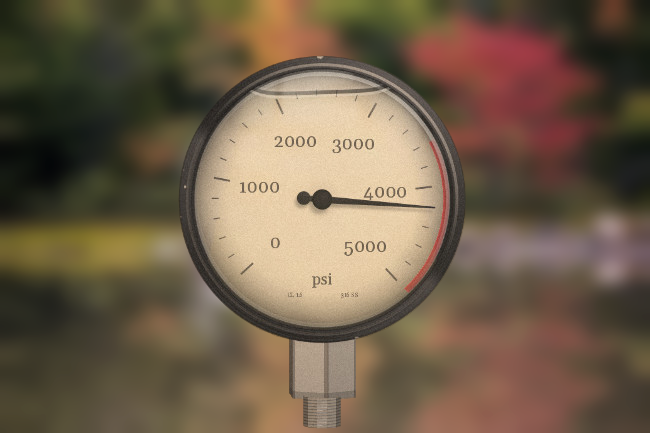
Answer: 4200 psi
